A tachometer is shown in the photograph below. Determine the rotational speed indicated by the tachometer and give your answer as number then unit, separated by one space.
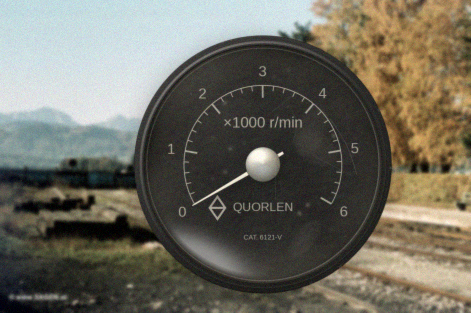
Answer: 0 rpm
